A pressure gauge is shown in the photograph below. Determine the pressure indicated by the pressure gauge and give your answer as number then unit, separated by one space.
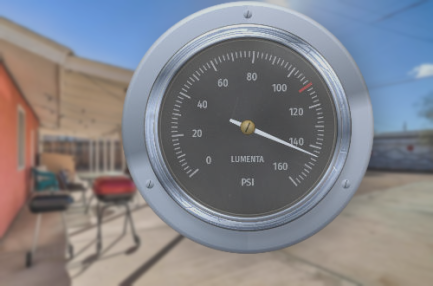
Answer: 144 psi
